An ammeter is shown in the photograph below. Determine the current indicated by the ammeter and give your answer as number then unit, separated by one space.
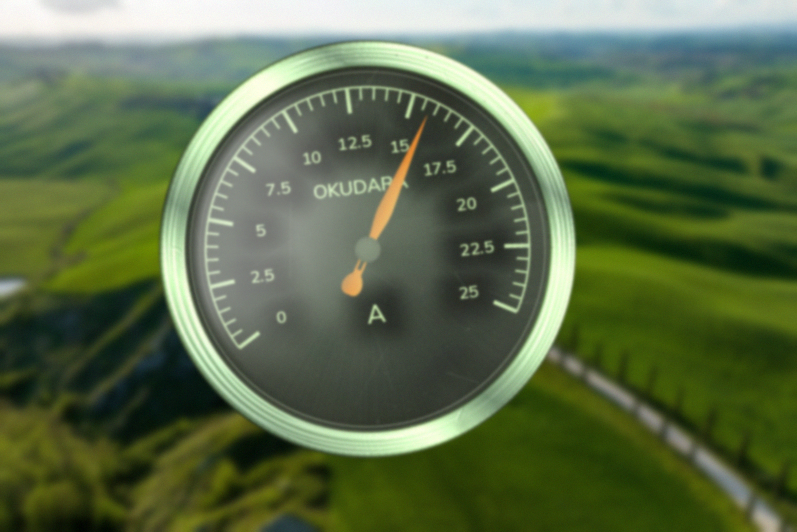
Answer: 15.75 A
